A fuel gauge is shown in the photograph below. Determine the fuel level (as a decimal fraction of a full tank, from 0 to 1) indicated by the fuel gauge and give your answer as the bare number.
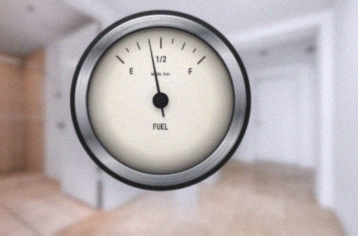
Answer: 0.375
